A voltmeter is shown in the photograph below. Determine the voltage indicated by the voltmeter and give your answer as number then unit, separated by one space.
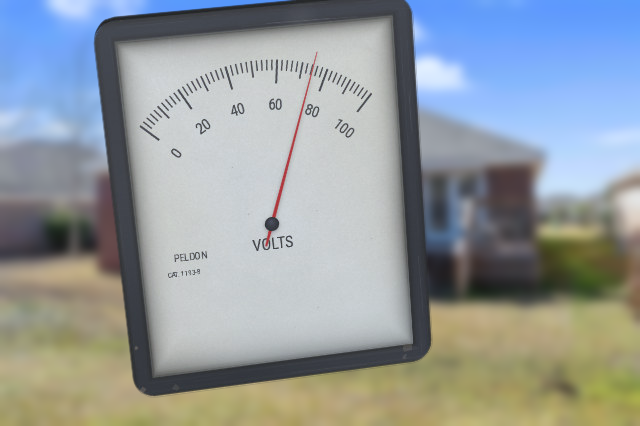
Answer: 74 V
